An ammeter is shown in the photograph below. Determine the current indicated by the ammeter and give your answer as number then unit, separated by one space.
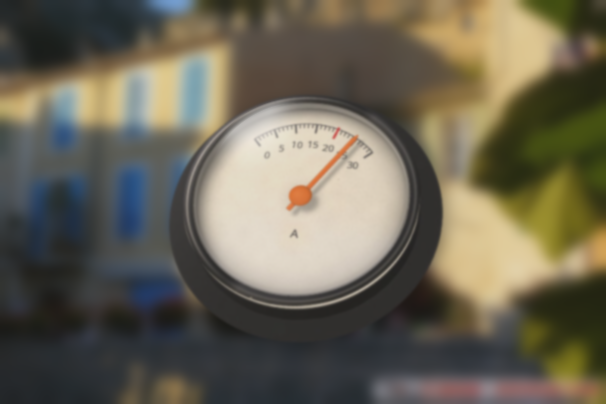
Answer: 25 A
